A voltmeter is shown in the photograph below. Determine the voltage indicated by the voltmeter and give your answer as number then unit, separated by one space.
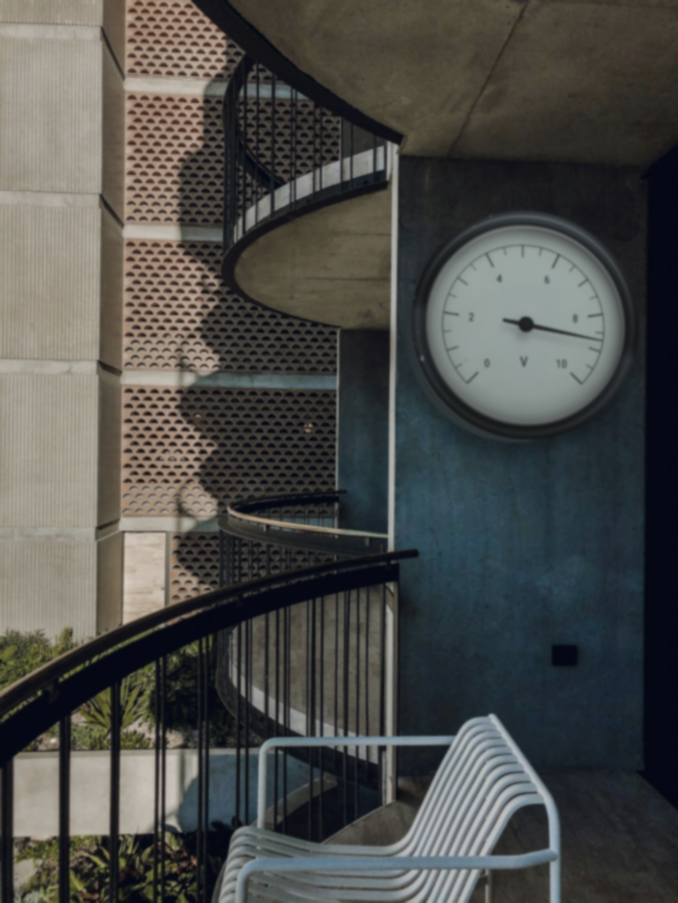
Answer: 8.75 V
